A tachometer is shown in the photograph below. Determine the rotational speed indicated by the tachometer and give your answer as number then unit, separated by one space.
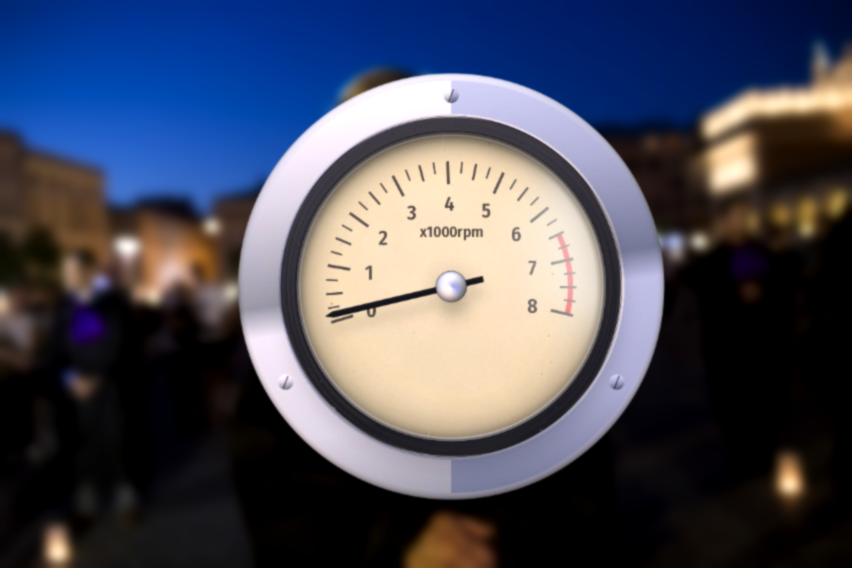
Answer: 125 rpm
